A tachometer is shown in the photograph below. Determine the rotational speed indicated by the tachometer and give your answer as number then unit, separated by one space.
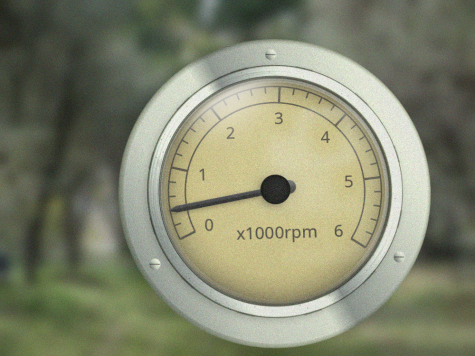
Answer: 400 rpm
